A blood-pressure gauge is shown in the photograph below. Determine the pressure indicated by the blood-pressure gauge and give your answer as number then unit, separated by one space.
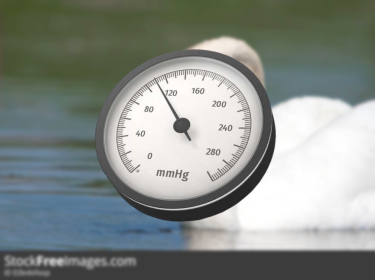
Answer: 110 mmHg
